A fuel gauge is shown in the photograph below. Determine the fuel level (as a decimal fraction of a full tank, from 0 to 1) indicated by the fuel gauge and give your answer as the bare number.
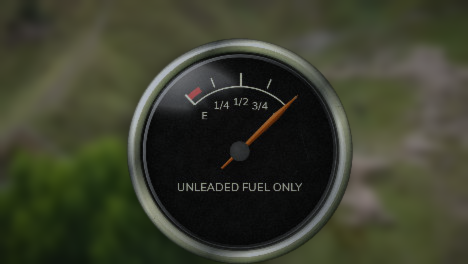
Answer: 1
